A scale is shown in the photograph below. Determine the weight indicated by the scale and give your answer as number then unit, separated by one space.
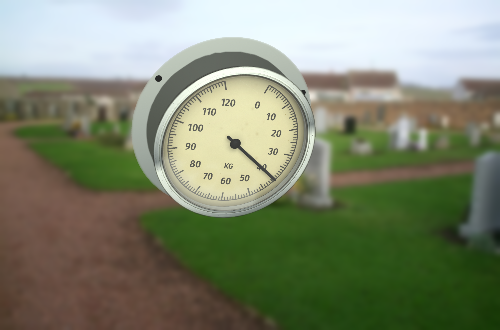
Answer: 40 kg
